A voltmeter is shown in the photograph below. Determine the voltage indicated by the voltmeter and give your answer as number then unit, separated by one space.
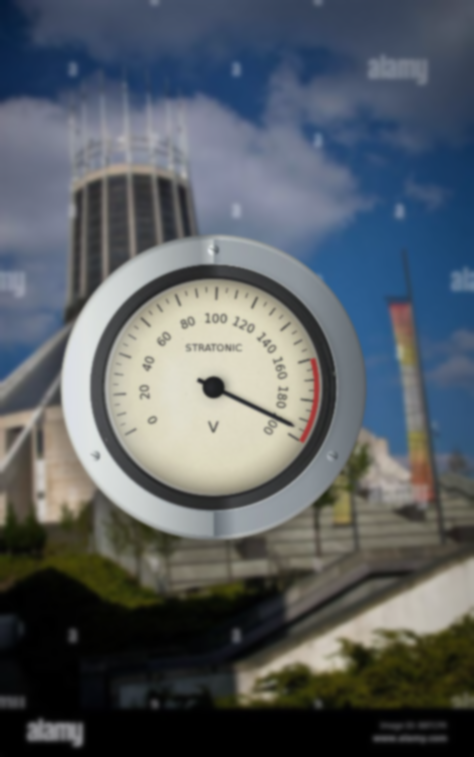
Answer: 195 V
